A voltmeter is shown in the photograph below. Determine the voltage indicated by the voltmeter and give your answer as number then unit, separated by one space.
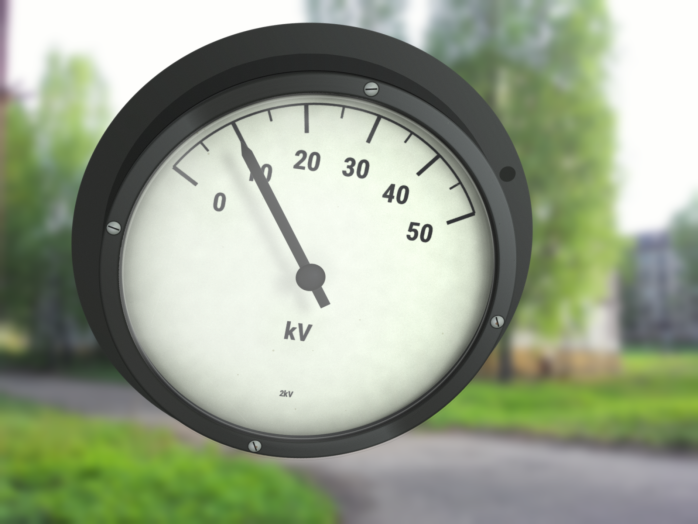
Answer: 10 kV
